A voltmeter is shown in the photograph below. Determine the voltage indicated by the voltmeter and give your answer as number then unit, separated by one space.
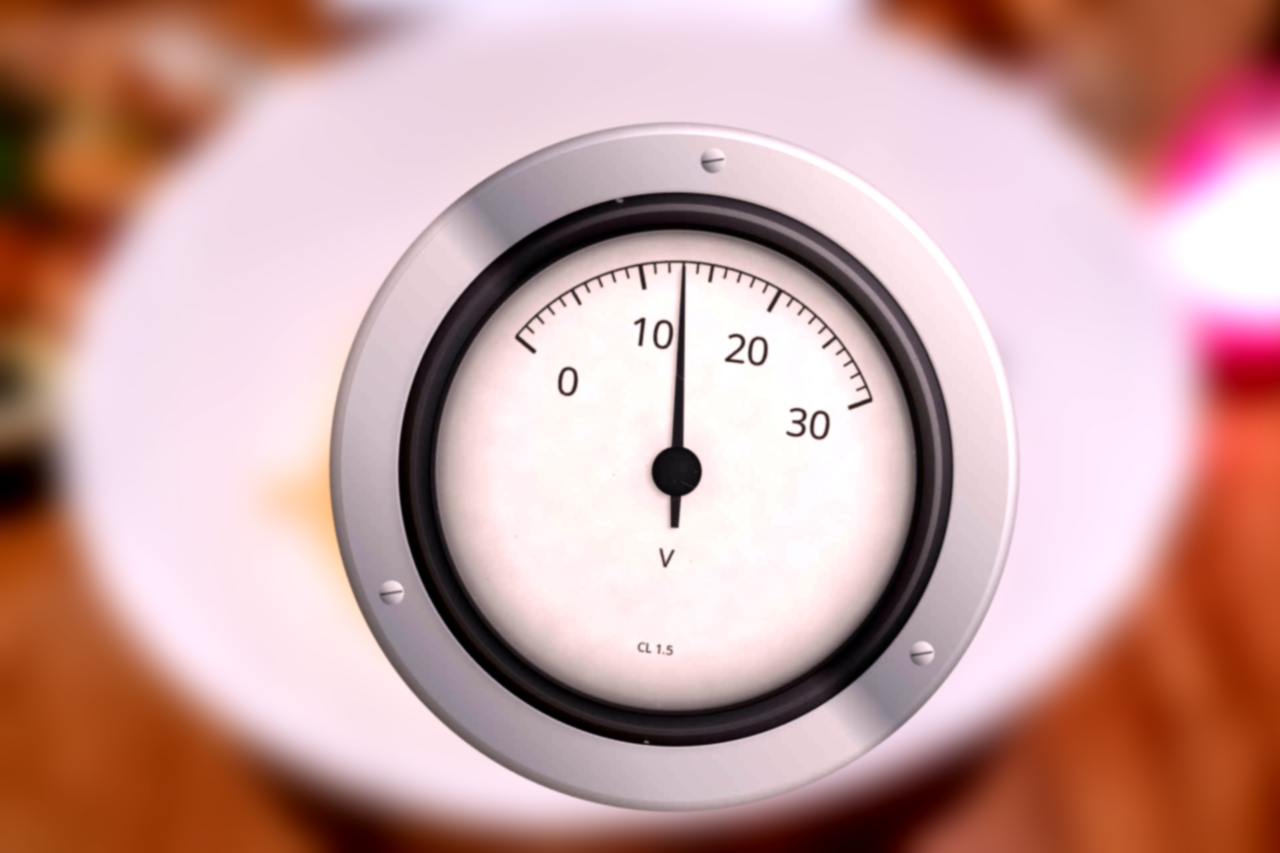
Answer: 13 V
